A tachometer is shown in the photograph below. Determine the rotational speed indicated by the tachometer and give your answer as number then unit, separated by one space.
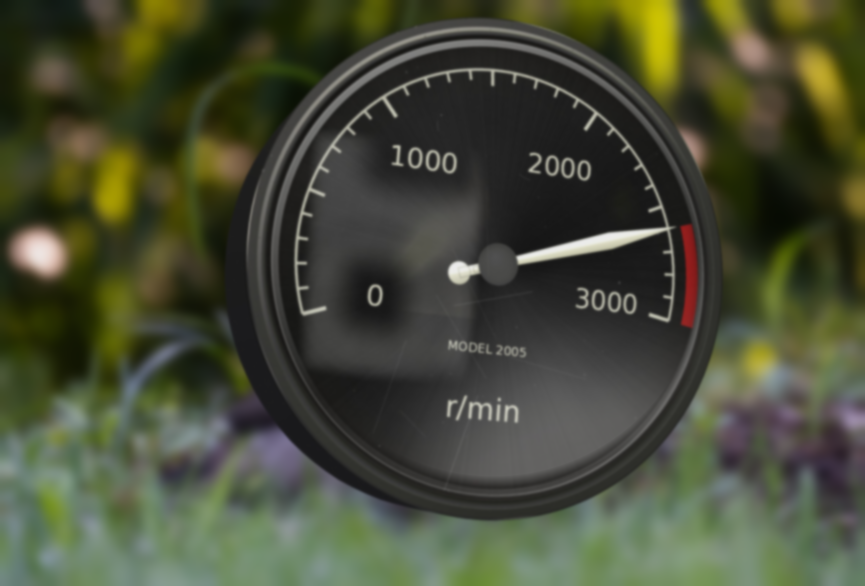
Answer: 2600 rpm
